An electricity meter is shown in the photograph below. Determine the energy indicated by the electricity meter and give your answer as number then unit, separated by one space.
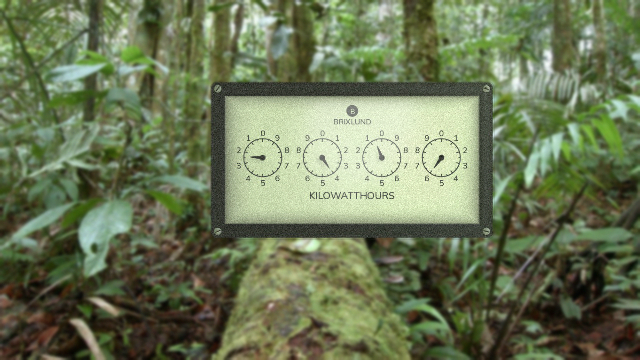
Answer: 2406 kWh
